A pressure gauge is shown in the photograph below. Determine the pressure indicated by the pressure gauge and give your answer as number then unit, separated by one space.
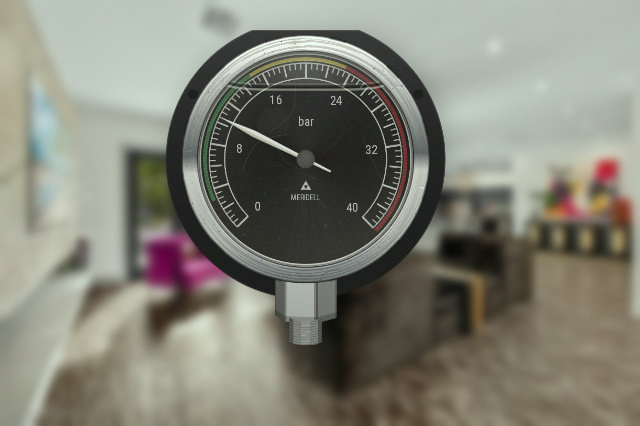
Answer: 10.5 bar
